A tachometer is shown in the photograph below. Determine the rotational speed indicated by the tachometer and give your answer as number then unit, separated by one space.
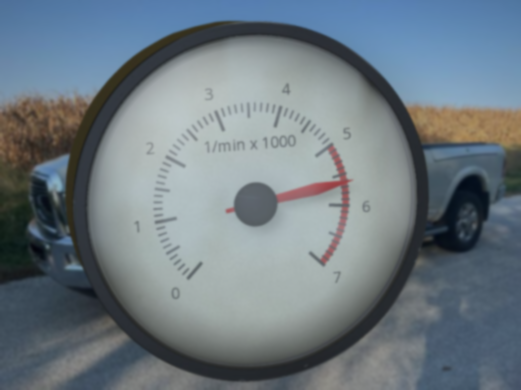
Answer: 5600 rpm
